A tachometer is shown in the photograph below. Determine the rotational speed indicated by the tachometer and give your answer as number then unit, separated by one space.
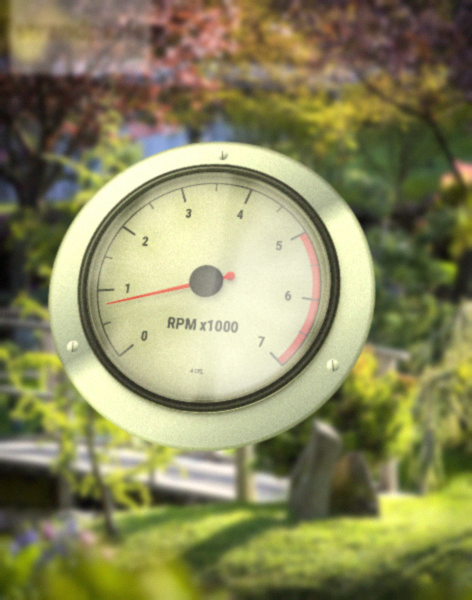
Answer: 750 rpm
